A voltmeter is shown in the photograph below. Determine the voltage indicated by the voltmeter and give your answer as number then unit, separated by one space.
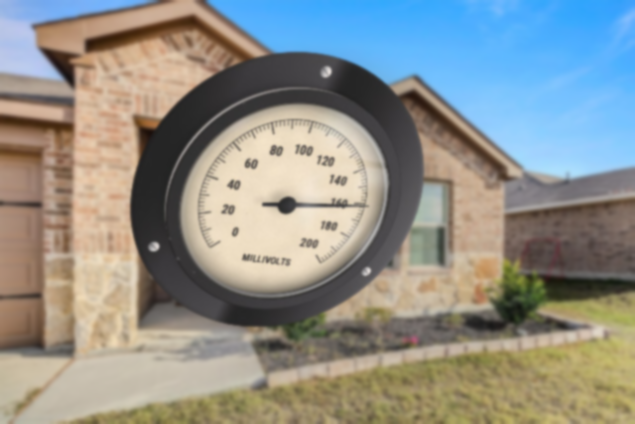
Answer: 160 mV
